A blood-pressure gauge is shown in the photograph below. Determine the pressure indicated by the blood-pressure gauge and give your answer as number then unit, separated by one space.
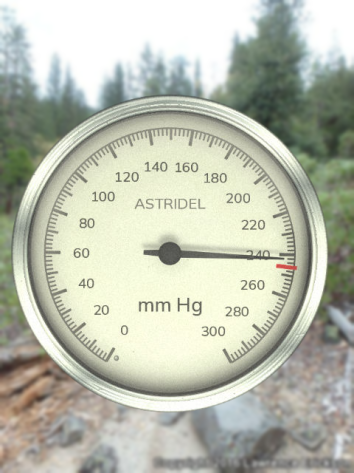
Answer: 242 mmHg
